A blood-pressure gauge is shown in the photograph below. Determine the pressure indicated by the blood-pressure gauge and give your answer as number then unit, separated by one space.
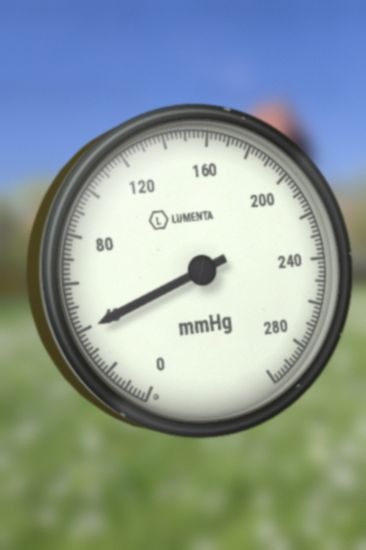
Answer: 40 mmHg
